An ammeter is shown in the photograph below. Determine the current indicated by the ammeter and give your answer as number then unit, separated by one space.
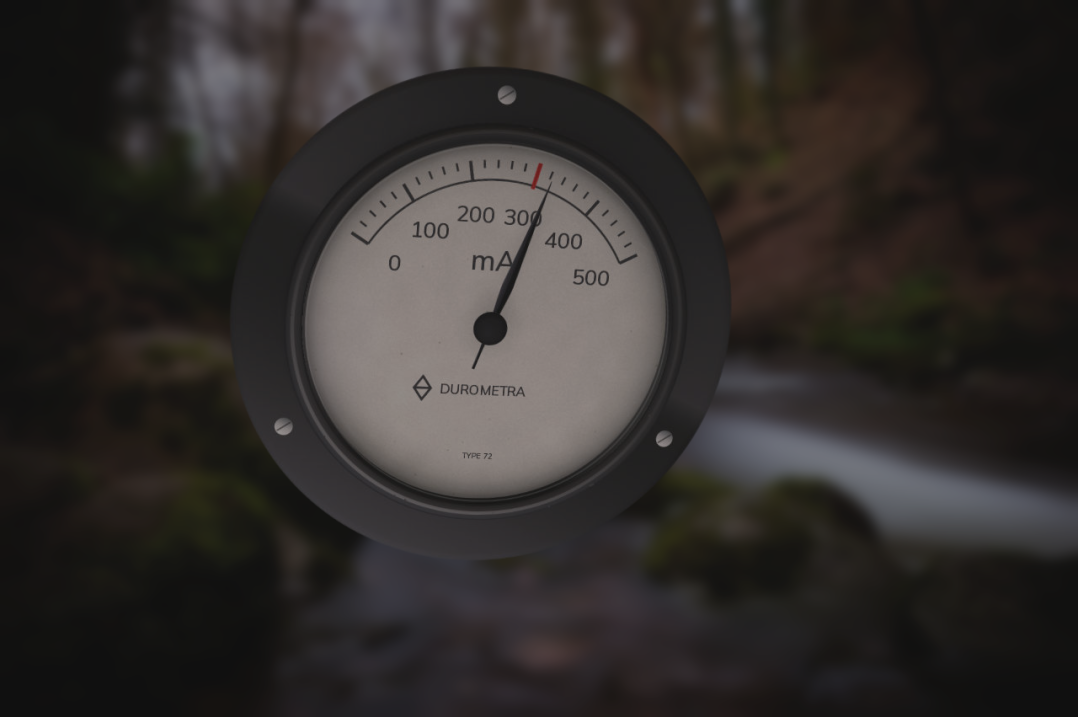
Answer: 320 mA
